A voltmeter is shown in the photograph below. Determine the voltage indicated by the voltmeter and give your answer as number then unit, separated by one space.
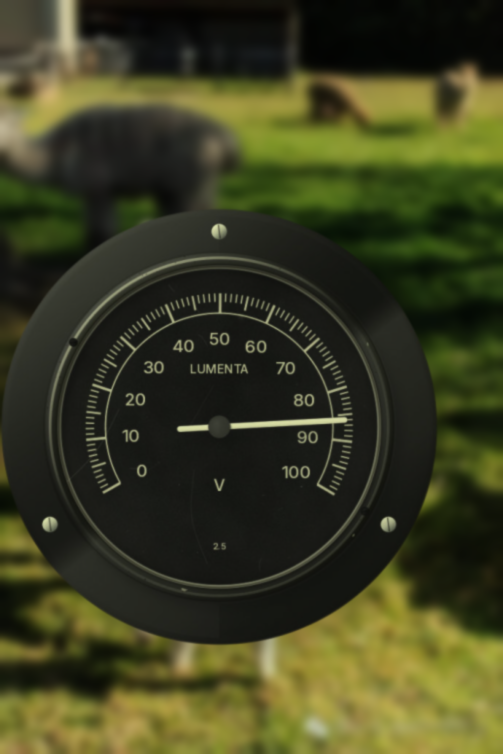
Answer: 86 V
